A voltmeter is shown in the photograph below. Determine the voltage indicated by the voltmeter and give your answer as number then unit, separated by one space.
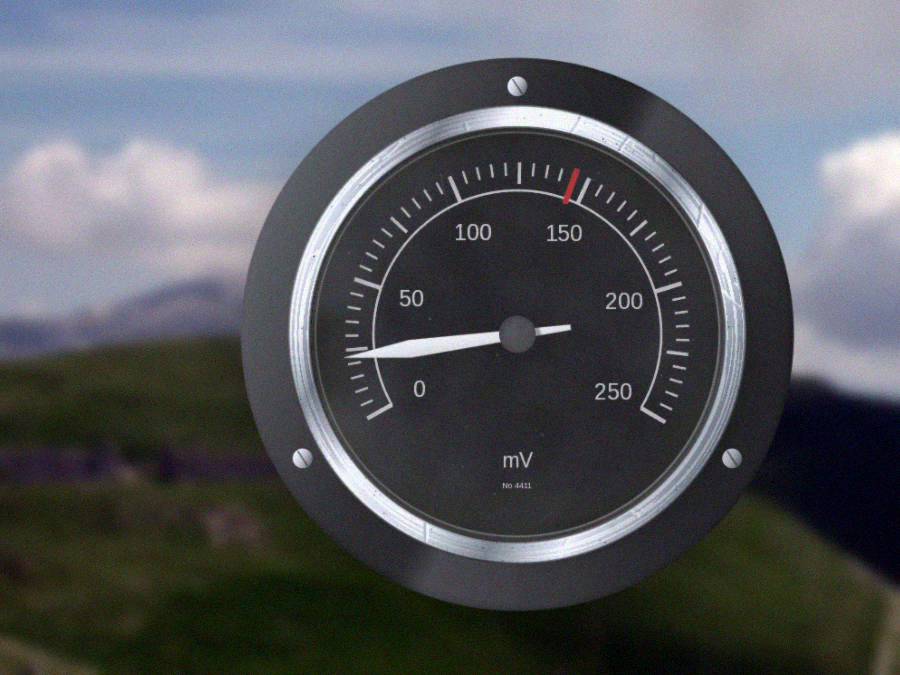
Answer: 22.5 mV
